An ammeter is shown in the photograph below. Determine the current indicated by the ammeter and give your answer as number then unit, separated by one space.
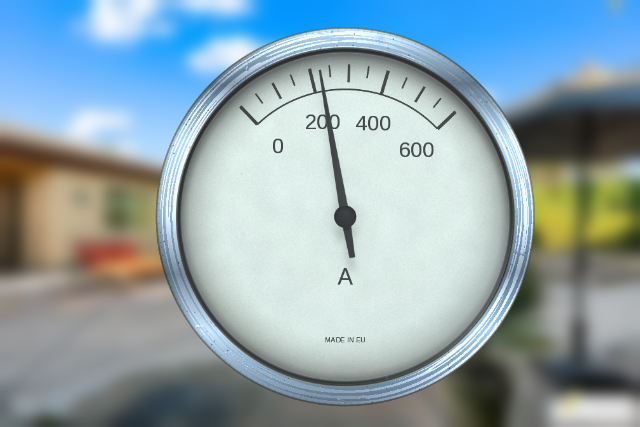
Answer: 225 A
